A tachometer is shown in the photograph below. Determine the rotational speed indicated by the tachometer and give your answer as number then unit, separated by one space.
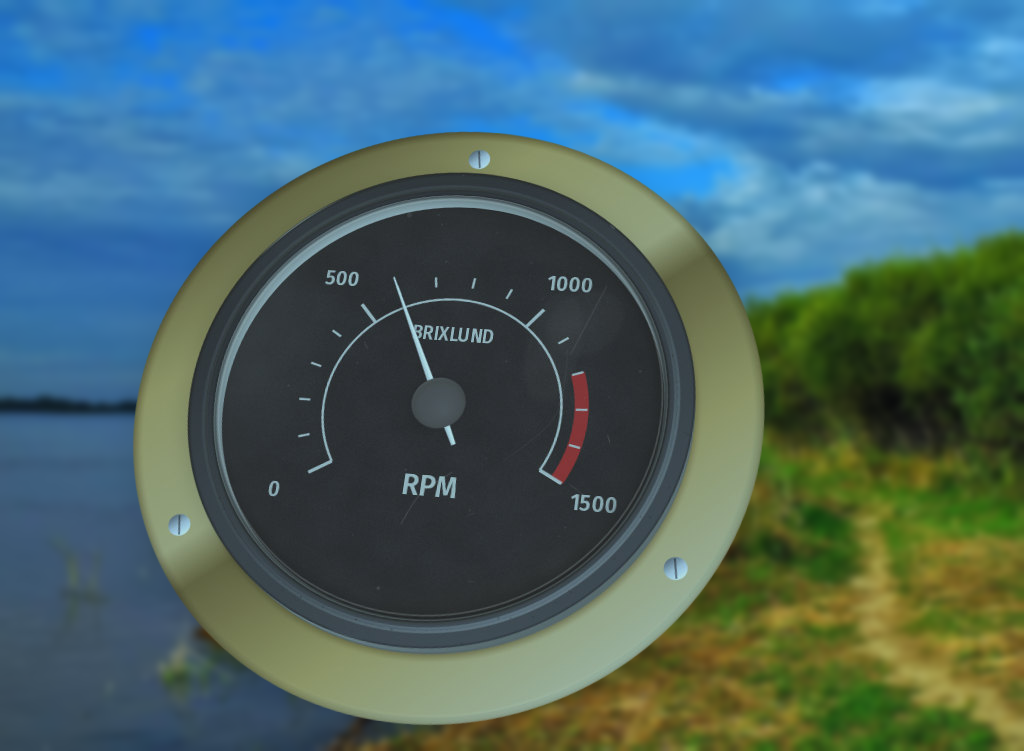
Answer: 600 rpm
